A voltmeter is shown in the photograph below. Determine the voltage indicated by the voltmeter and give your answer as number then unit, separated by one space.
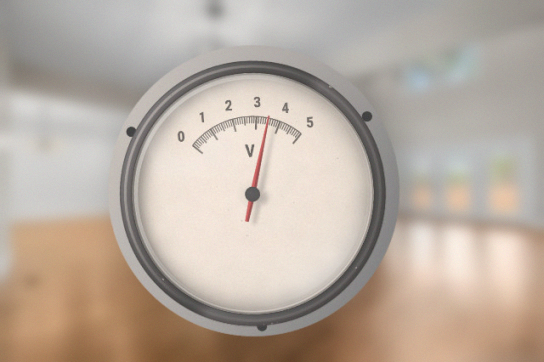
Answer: 3.5 V
